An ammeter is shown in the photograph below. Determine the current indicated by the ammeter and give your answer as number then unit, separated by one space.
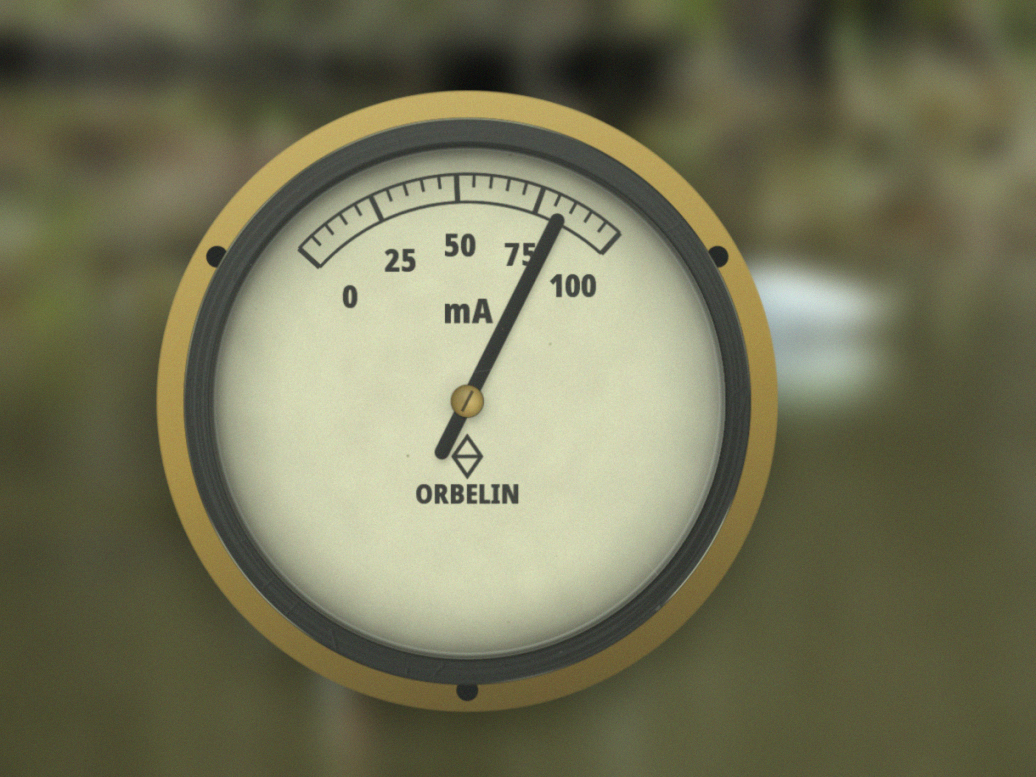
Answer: 82.5 mA
